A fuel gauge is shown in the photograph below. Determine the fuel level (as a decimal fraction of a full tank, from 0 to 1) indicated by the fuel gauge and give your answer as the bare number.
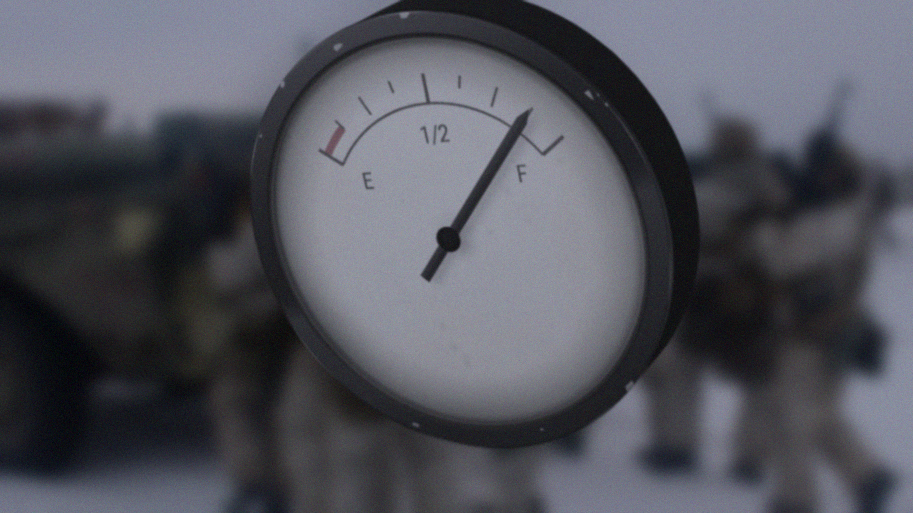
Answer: 0.875
